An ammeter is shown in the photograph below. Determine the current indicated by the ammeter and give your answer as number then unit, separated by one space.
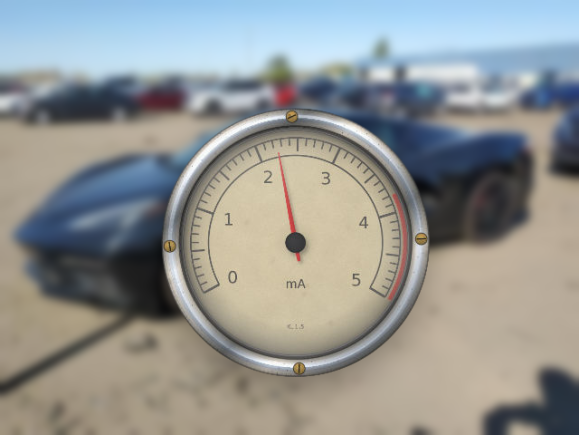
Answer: 2.25 mA
